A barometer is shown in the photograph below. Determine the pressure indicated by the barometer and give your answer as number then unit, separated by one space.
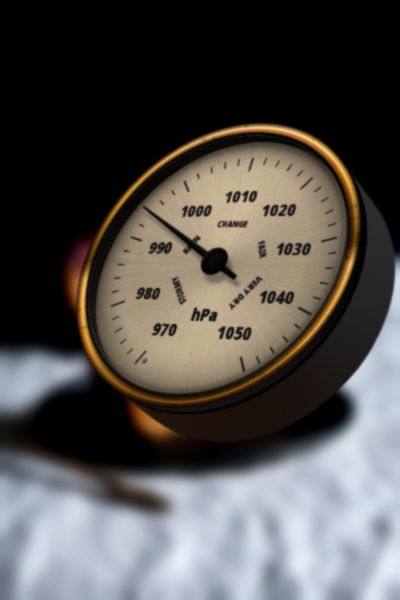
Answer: 994 hPa
